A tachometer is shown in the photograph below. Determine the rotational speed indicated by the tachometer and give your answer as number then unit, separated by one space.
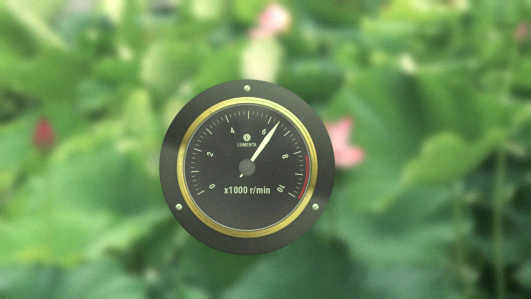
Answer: 6400 rpm
